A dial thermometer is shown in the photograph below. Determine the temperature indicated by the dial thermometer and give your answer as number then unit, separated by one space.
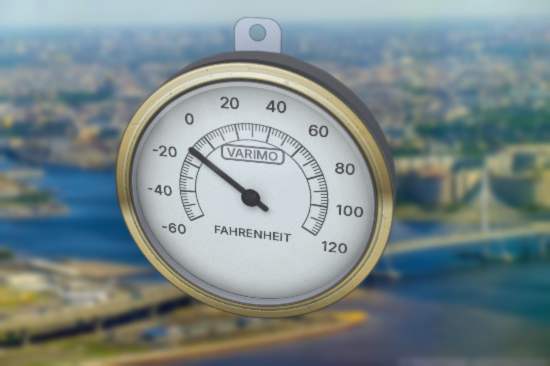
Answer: -10 °F
